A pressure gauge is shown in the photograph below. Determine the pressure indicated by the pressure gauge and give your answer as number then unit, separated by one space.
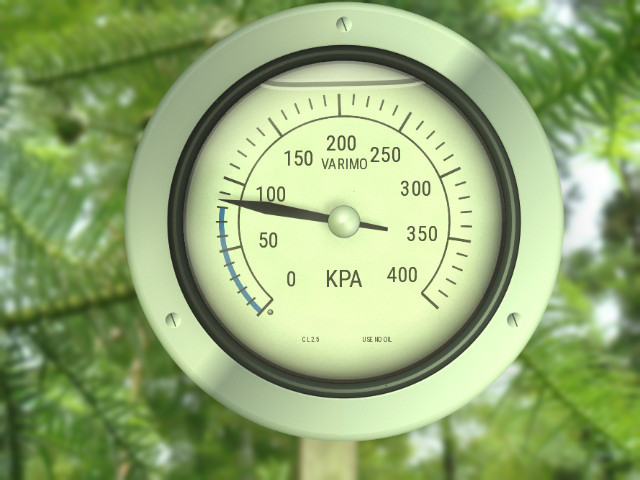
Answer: 85 kPa
